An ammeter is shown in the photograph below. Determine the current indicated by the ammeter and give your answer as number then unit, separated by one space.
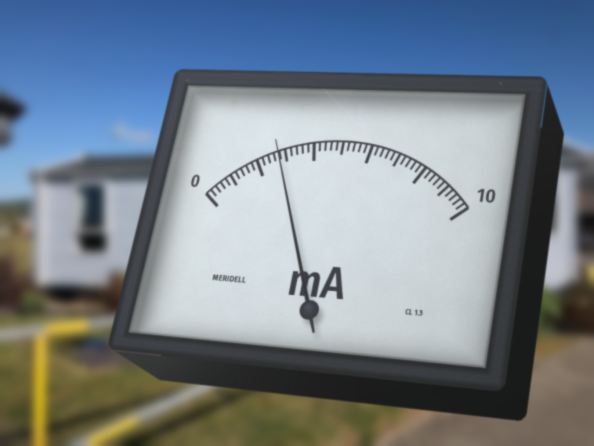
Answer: 2.8 mA
